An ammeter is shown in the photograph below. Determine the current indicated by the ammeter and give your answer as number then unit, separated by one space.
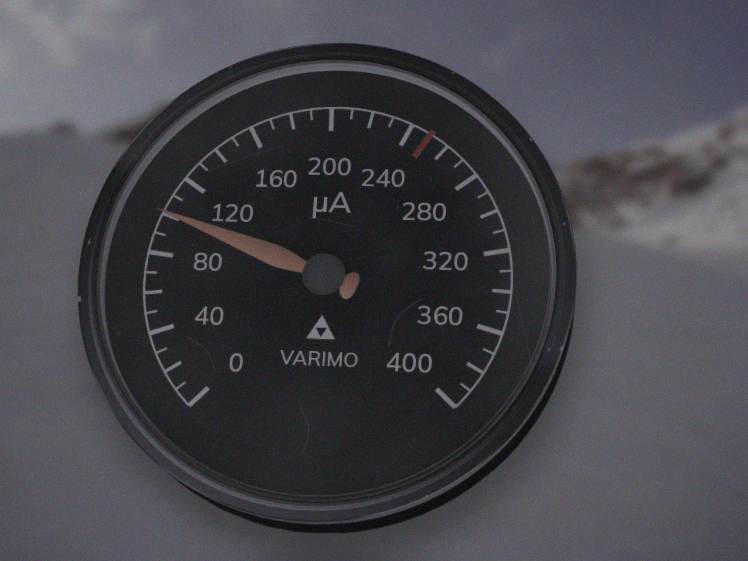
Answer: 100 µA
